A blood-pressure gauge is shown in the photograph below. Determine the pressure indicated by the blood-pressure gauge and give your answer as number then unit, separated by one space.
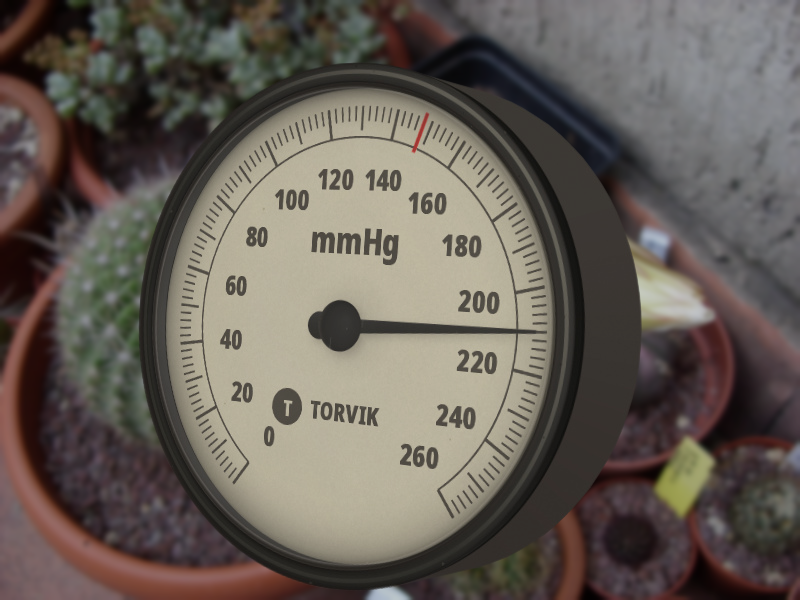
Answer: 210 mmHg
